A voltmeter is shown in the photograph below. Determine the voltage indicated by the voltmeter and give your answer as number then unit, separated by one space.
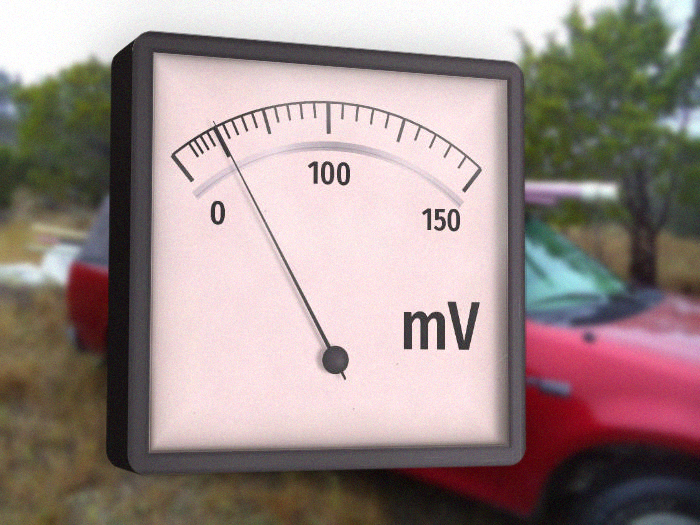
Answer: 50 mV
